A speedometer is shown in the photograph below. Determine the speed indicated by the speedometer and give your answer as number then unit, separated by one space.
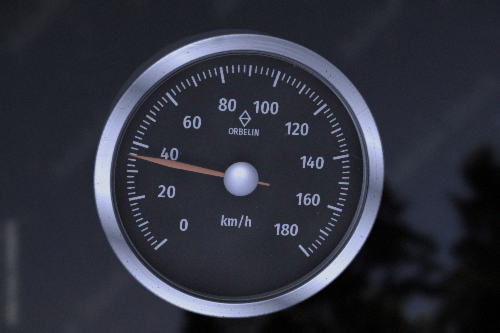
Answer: 36 km/h
